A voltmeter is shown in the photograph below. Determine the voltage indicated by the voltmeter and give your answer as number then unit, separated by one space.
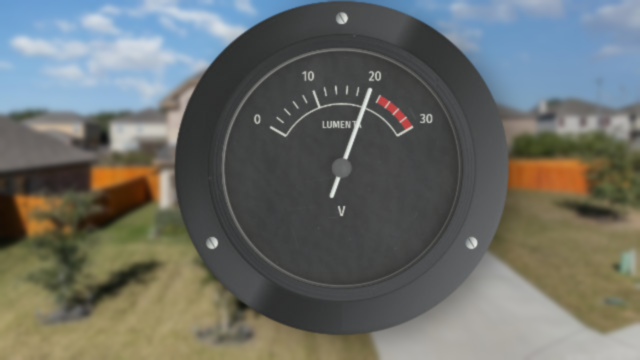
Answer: 20 V
